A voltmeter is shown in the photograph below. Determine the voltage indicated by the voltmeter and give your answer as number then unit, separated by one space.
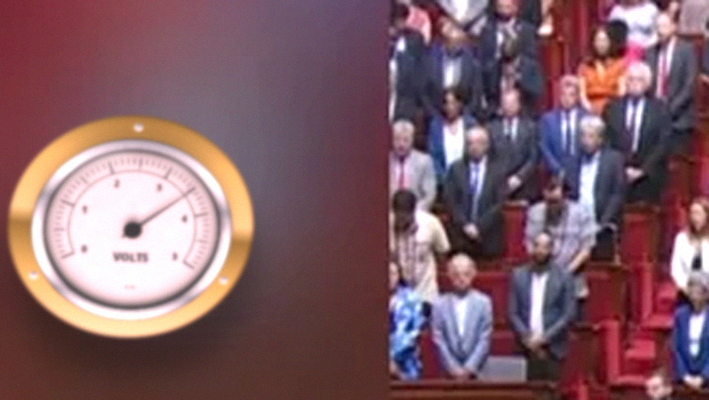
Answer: 3.5 V
